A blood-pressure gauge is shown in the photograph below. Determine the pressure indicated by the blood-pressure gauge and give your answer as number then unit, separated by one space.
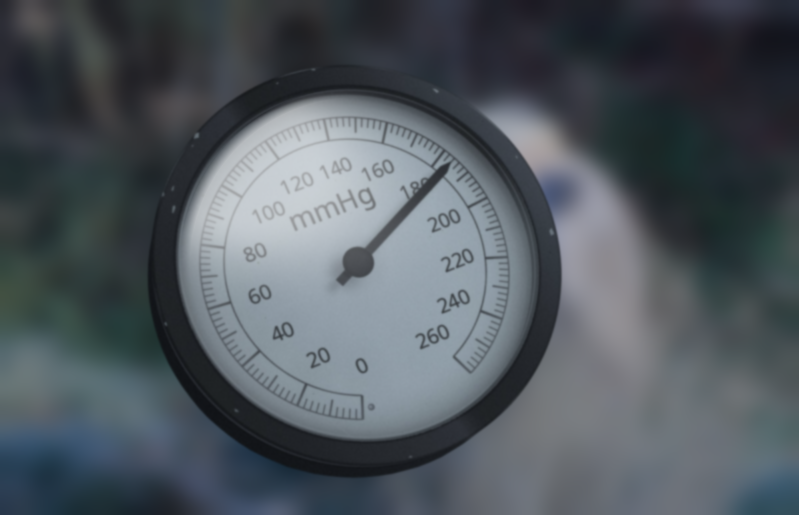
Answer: 184 mmHg
